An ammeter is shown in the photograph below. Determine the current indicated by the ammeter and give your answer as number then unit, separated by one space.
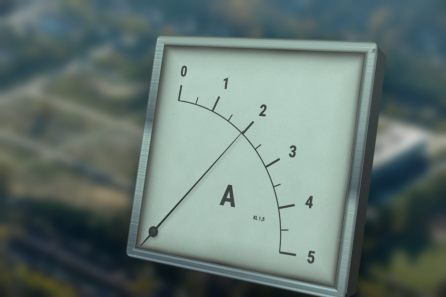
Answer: 2 A
